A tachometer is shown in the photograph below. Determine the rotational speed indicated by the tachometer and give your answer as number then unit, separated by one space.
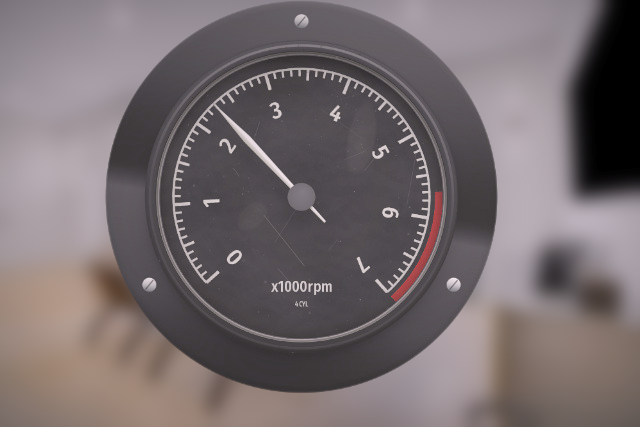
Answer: 2300 rpm
